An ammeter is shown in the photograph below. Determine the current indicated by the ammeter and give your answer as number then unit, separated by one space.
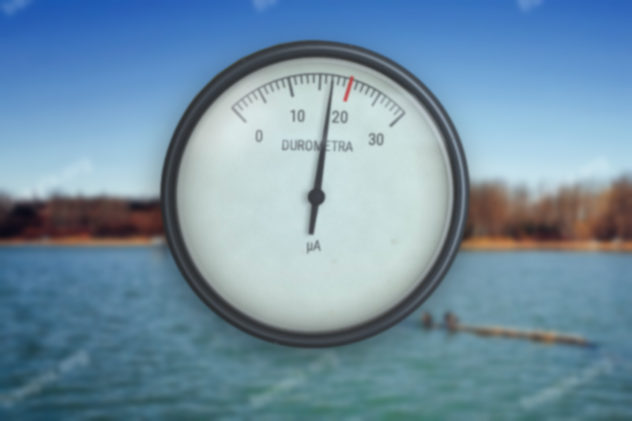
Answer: 17 µA
